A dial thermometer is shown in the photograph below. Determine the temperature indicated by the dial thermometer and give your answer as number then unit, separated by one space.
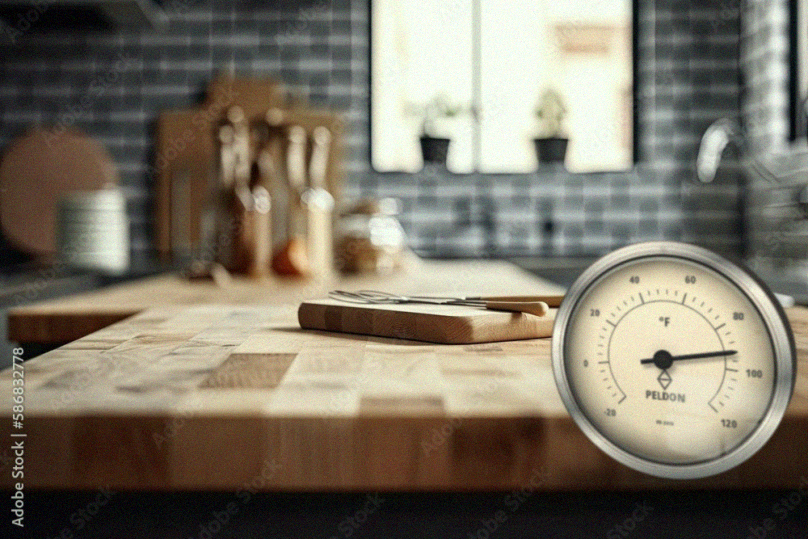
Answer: 92 °F
